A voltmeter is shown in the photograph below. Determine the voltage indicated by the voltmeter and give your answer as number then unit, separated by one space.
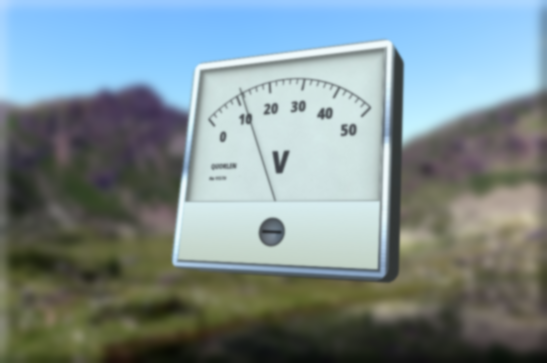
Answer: 12 V
